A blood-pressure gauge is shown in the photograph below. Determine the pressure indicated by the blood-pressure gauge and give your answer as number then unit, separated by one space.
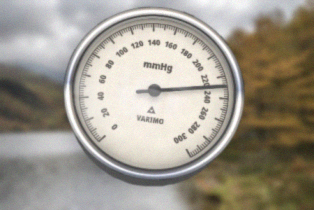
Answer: 230 mmHg
